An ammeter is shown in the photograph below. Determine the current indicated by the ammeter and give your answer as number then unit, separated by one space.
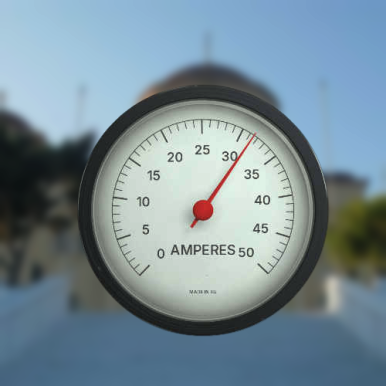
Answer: 31.5 A
